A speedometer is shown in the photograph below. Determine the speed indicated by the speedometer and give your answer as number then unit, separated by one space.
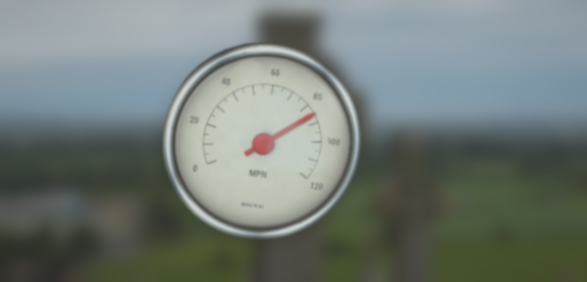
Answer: 85 mph
